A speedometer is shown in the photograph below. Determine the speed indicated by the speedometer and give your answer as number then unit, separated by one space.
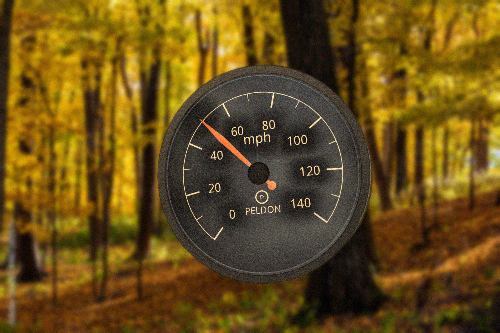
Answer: 50 mph
